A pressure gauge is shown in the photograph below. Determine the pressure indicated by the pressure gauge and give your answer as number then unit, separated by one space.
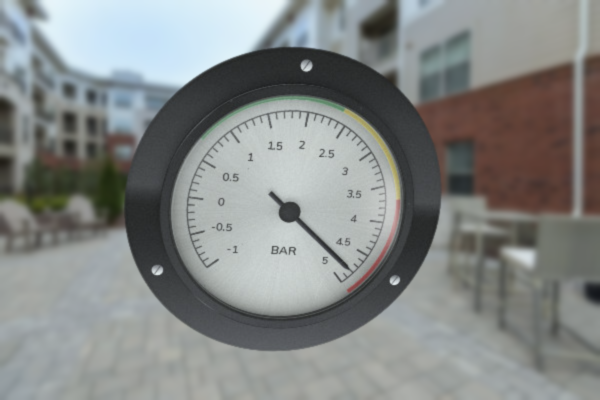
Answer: 4.8 bar
